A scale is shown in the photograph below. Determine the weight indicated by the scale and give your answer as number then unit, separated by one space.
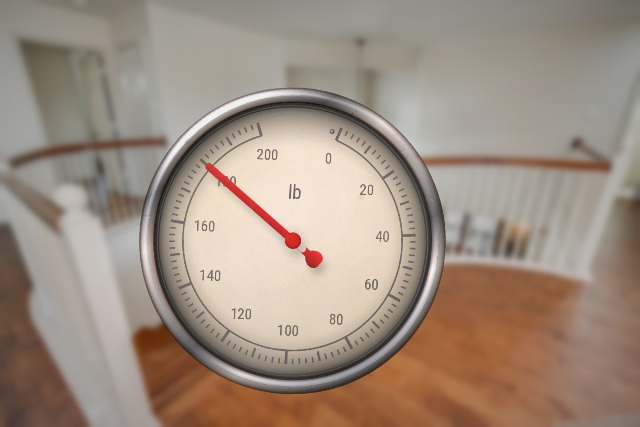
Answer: 180 lb
